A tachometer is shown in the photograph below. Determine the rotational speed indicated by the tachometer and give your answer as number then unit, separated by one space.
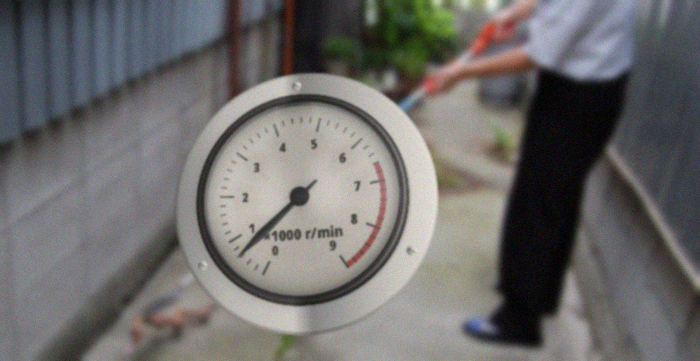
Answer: 600 rpm
